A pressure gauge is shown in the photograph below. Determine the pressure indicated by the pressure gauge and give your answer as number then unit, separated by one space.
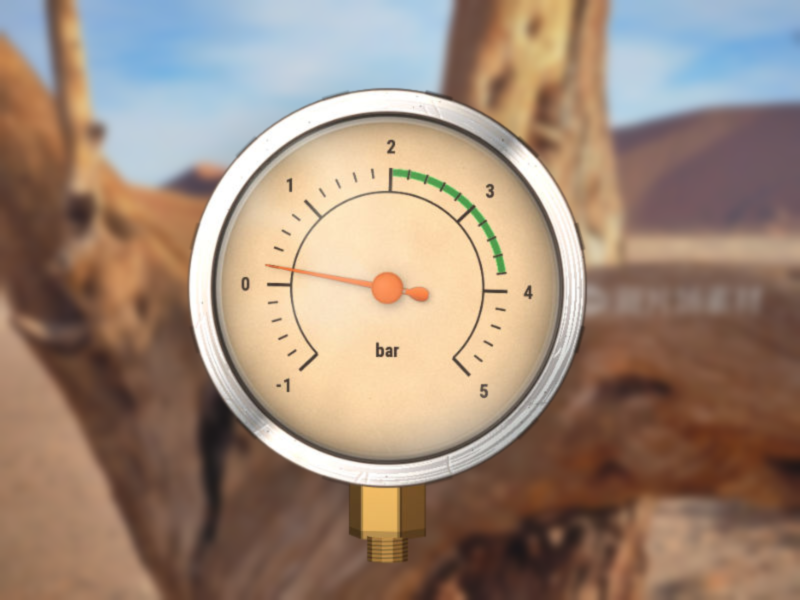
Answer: 0.2 bar
